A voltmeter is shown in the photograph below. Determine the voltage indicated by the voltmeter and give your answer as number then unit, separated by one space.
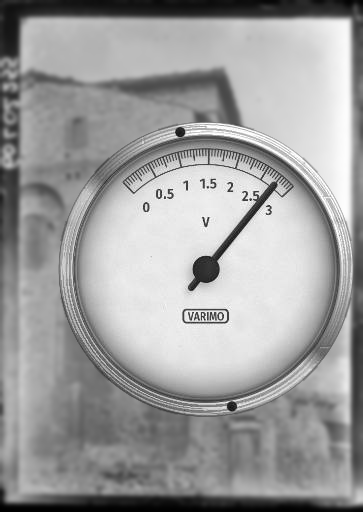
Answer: 2.75 V
